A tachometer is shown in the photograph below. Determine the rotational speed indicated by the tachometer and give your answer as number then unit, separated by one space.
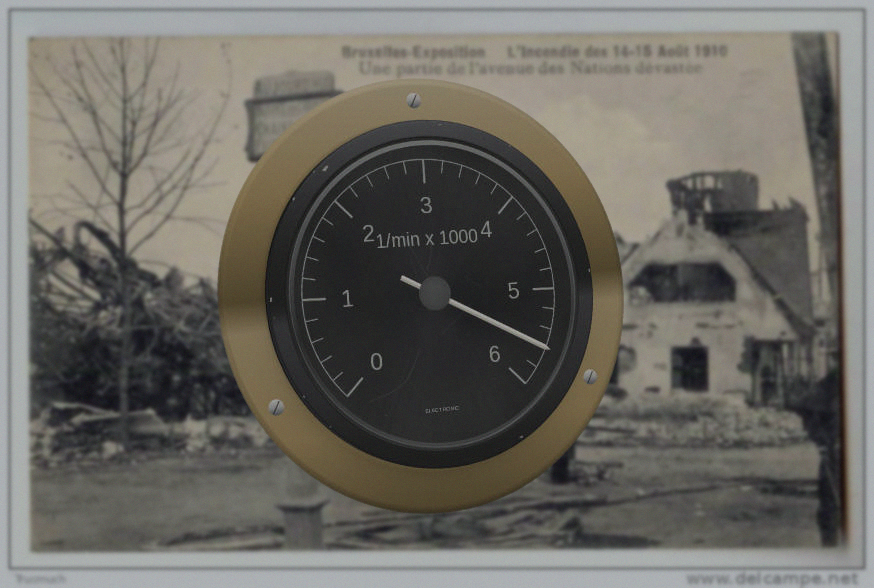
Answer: 5600 rpm
